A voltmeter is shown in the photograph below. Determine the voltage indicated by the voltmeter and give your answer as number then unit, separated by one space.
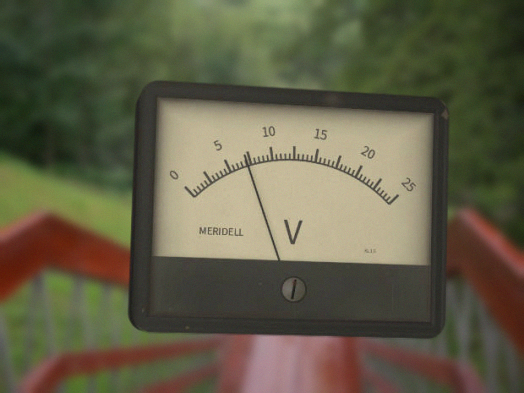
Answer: 7 V
